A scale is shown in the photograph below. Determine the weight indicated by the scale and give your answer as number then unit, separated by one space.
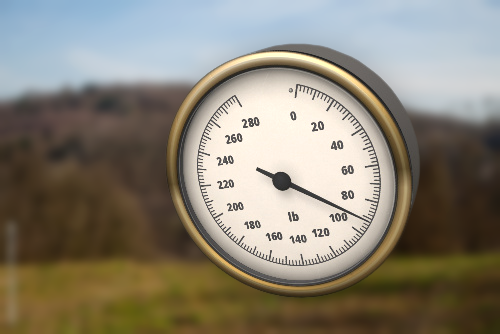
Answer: 90 lb
